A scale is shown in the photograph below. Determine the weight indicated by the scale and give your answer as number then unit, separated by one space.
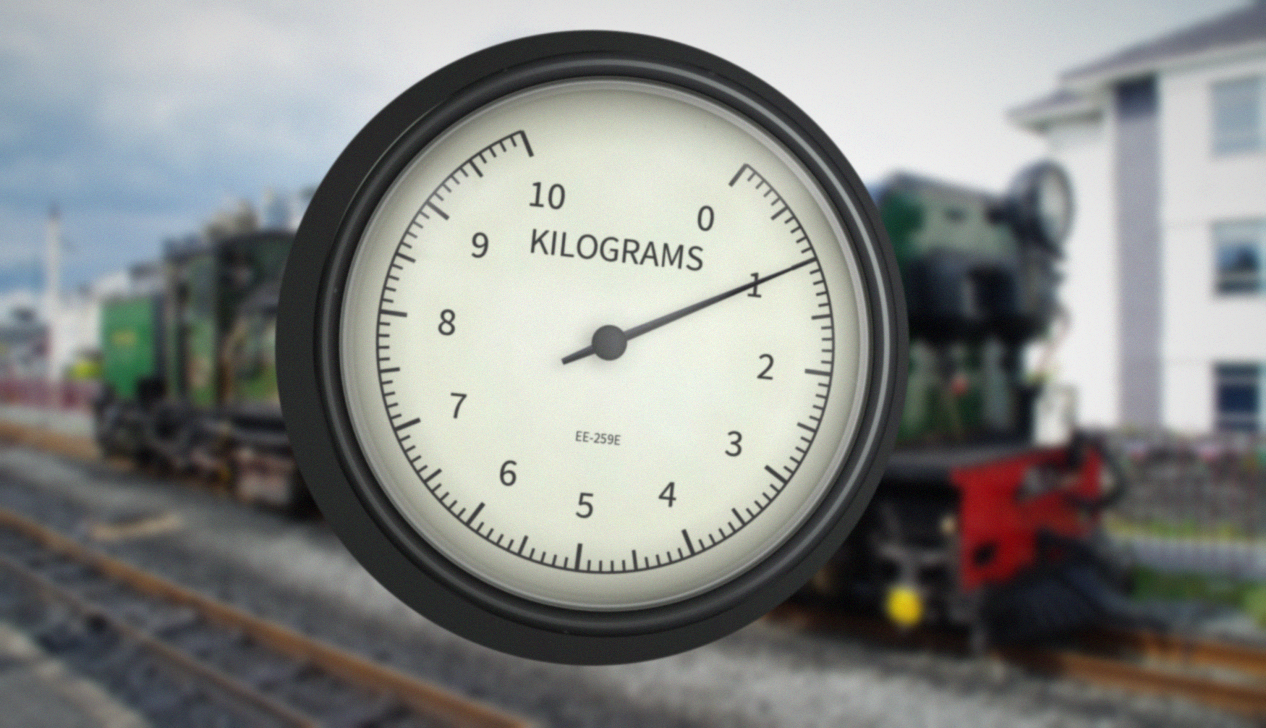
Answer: 1 kg
